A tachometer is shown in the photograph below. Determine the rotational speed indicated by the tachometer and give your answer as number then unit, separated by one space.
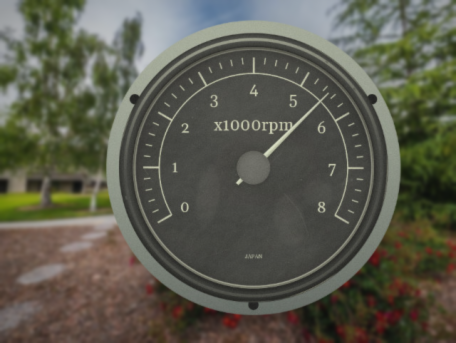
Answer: 5500 rpm
